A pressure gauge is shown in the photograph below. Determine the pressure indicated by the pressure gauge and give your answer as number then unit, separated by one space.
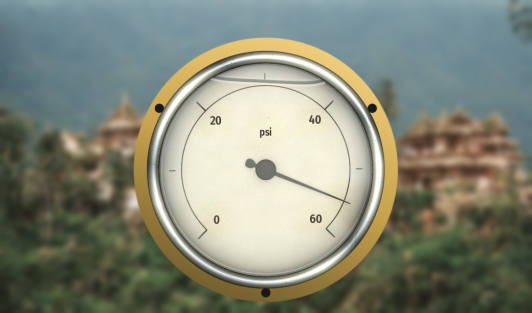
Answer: 55 psi
